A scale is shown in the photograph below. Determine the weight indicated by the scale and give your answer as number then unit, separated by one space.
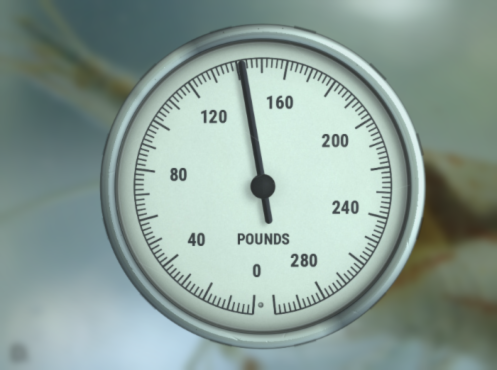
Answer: 142 lb
